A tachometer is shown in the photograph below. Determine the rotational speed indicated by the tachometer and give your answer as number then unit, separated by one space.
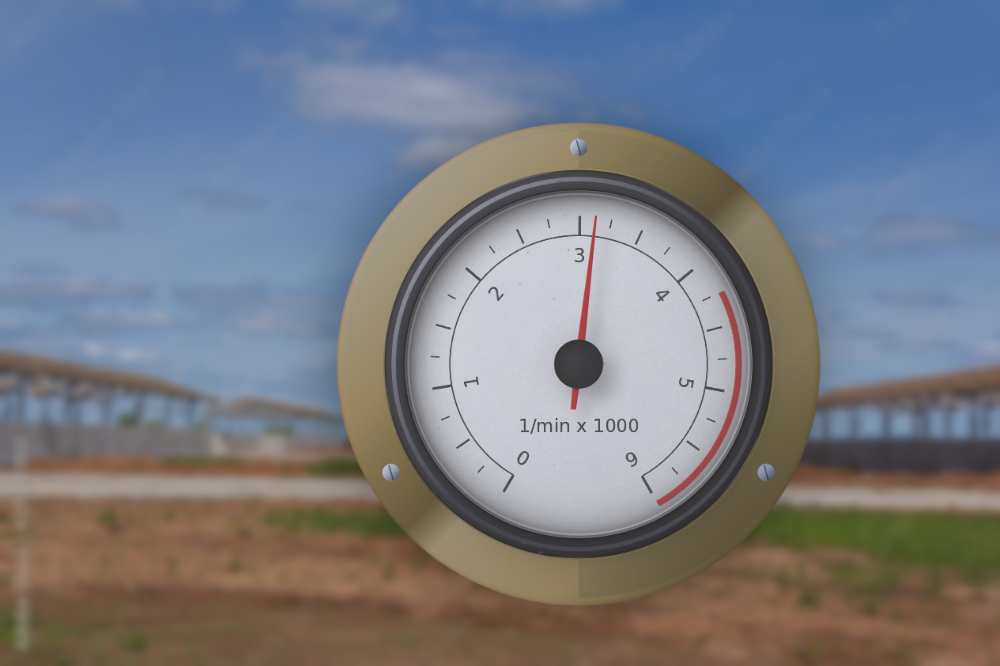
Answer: 3125 rpm
